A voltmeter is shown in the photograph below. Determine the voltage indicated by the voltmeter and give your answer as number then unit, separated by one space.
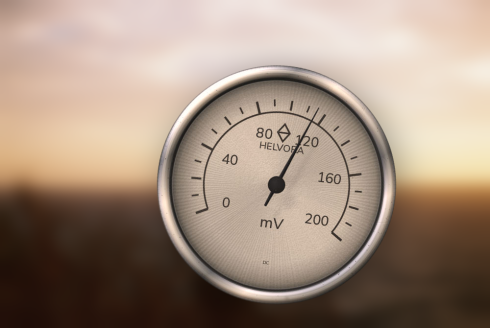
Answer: 115 mV
